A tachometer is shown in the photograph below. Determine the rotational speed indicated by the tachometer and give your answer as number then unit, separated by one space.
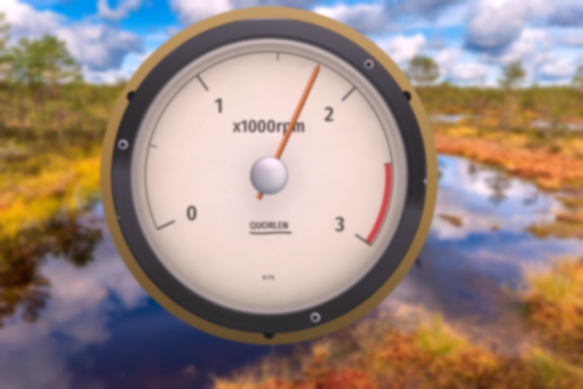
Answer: 1750 rpm
